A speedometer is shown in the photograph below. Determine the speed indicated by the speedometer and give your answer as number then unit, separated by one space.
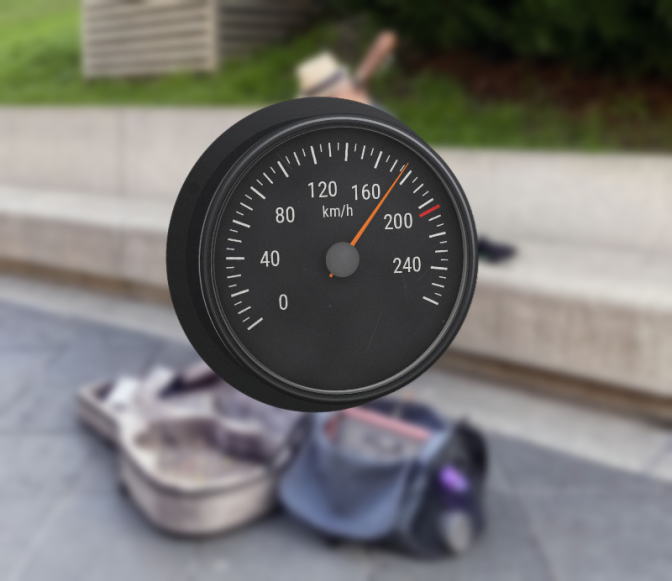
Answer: 175 km/h
